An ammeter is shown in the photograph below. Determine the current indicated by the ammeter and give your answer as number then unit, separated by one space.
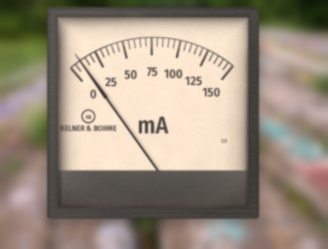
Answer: 10 mA
